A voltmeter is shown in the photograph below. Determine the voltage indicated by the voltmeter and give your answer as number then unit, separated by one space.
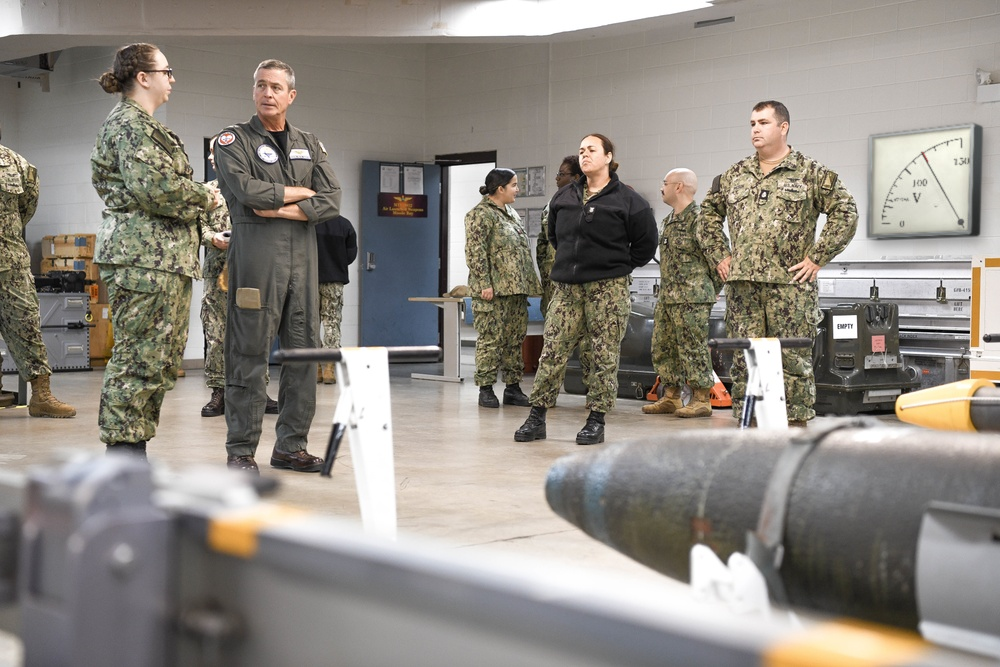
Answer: 120 V
